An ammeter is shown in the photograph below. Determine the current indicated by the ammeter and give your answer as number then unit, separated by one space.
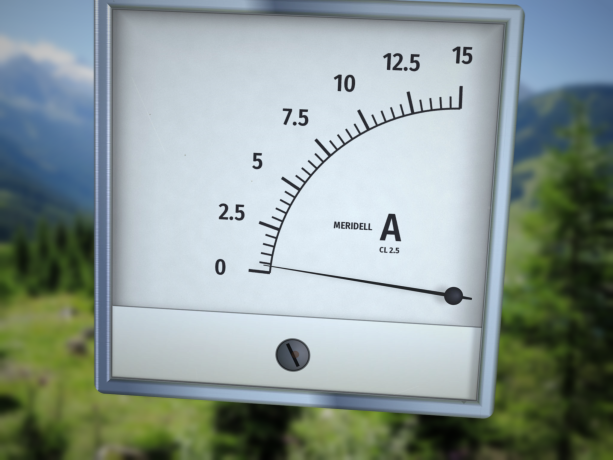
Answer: 0.5 A
